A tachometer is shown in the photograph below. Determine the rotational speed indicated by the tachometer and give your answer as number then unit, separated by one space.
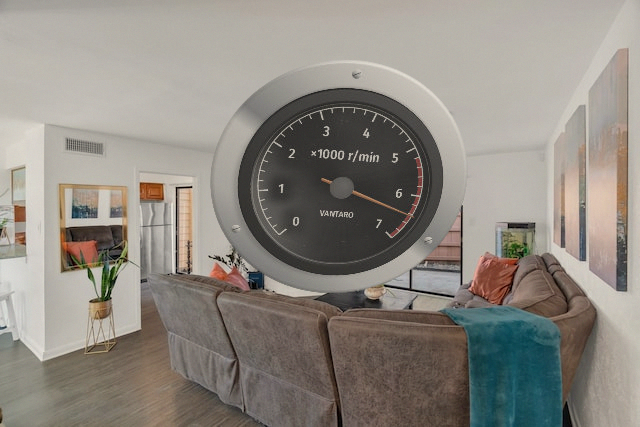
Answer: 6400 rpm
